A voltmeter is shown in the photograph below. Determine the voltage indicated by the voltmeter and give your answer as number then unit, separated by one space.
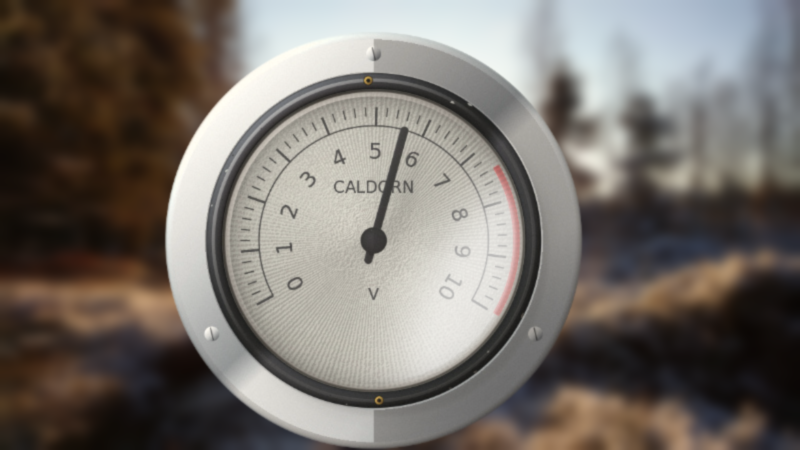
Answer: 5.6 V
